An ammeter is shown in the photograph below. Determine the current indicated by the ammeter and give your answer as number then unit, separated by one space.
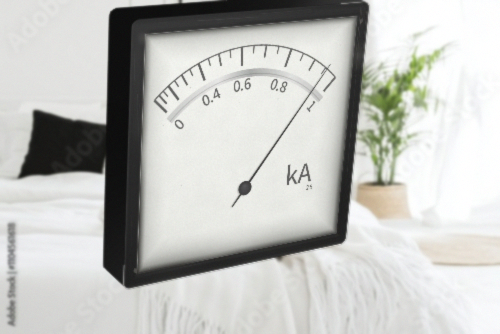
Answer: 0.95 kA
